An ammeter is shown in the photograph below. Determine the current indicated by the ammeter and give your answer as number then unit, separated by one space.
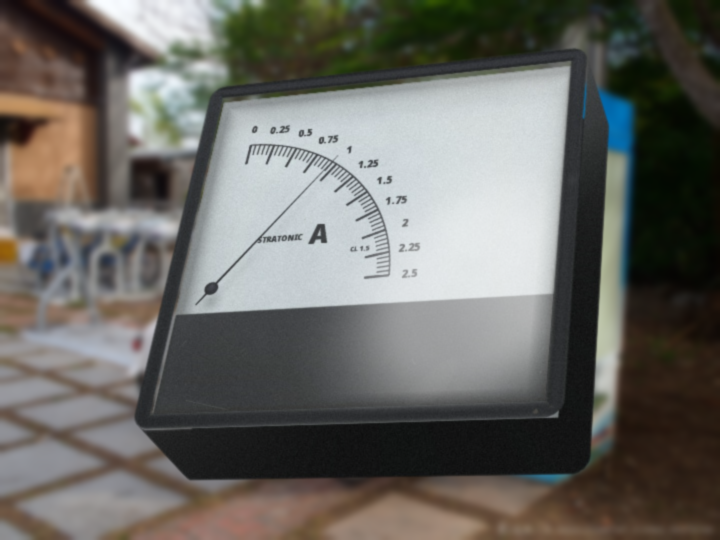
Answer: 1 A
